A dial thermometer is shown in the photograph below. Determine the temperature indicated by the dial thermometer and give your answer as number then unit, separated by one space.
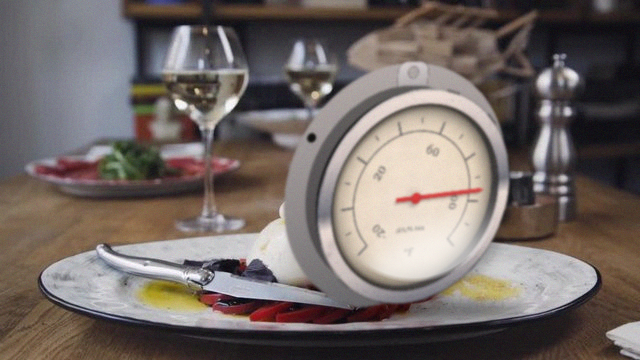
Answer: 95 °F
